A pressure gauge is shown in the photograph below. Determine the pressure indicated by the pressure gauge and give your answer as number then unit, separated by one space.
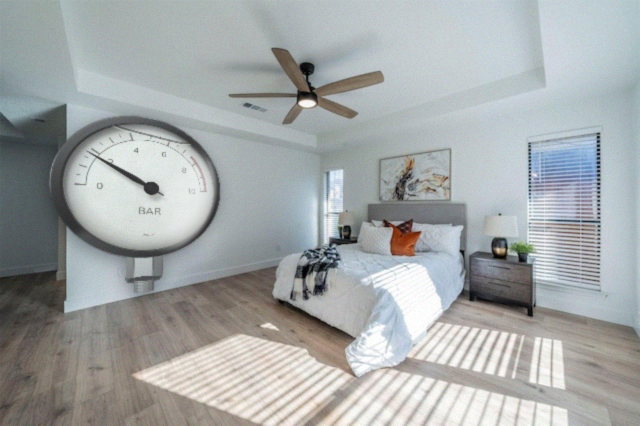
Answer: 1.75 bar
